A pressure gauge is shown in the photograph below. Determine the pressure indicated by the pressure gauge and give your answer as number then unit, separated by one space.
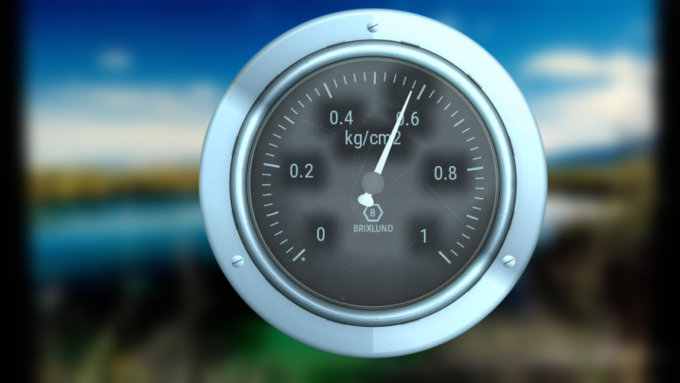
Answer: 0.58 kg/cm²
